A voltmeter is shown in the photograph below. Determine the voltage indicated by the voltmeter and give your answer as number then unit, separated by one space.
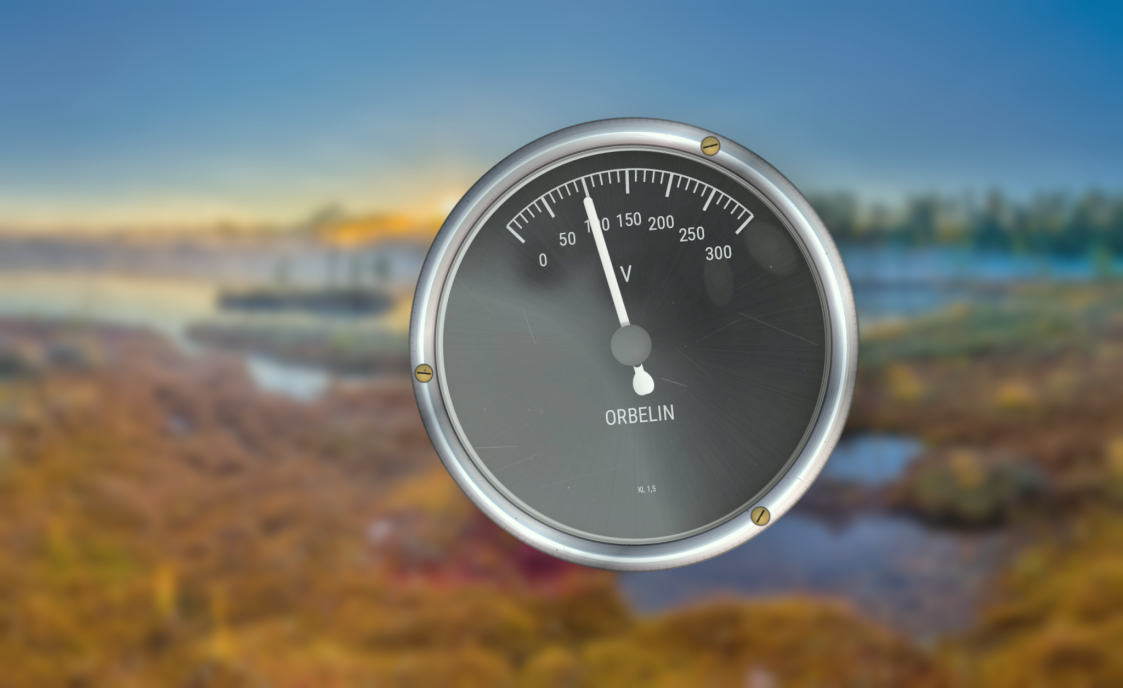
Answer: 100 V
